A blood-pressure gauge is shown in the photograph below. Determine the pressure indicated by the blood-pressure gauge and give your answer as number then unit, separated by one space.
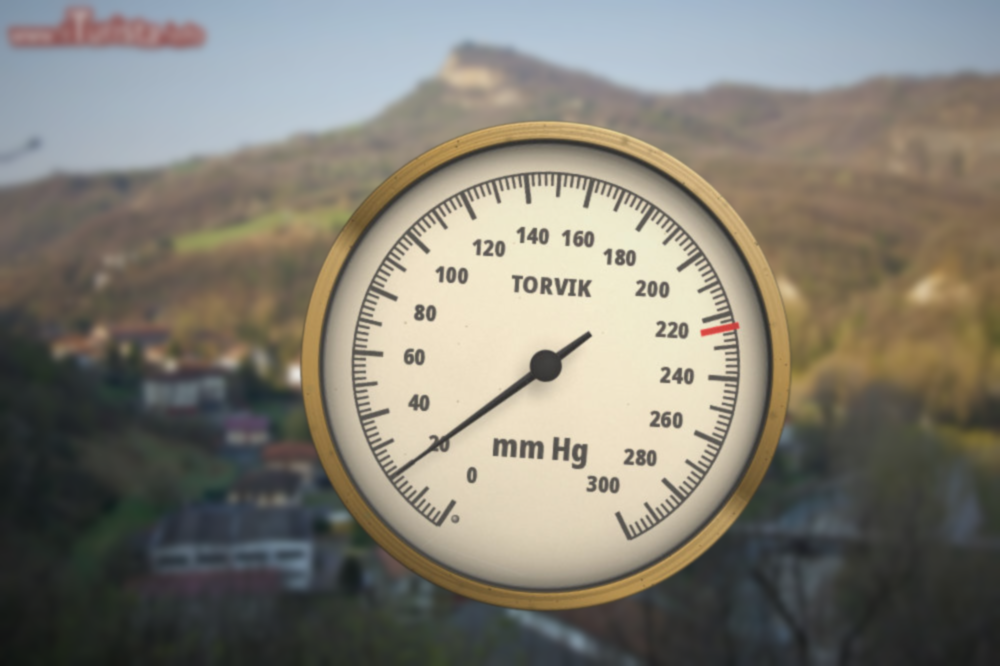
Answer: 20 mmHg
